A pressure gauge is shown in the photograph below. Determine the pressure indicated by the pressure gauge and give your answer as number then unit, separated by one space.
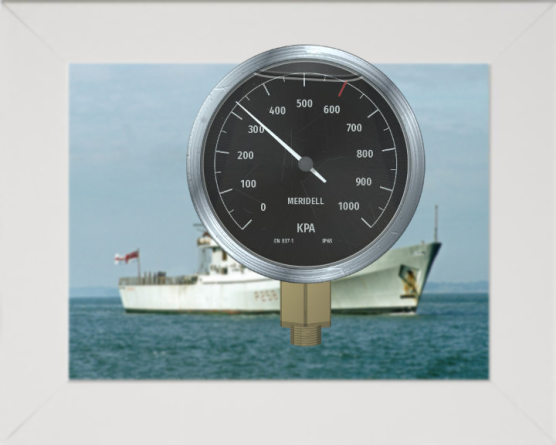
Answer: 325 kPa
